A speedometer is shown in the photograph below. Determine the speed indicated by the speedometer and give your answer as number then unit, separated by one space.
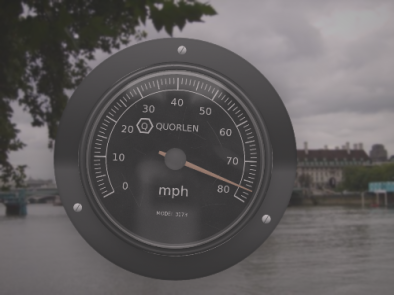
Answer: 77 mph
